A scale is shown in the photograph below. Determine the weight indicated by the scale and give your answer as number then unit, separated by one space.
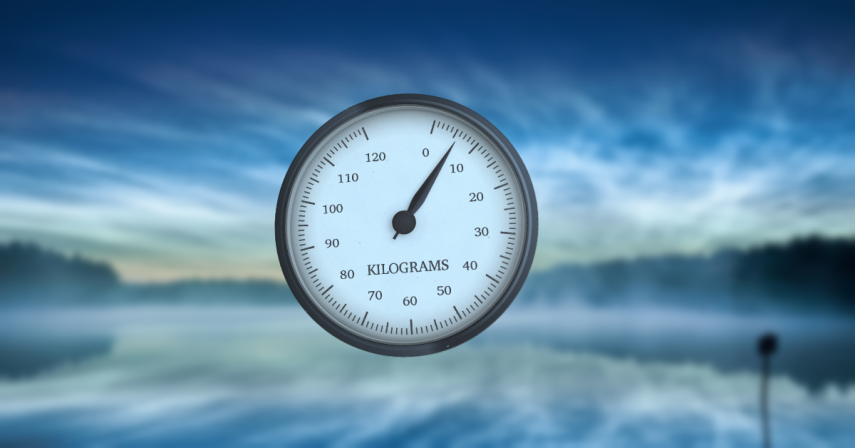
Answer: 6 kg
